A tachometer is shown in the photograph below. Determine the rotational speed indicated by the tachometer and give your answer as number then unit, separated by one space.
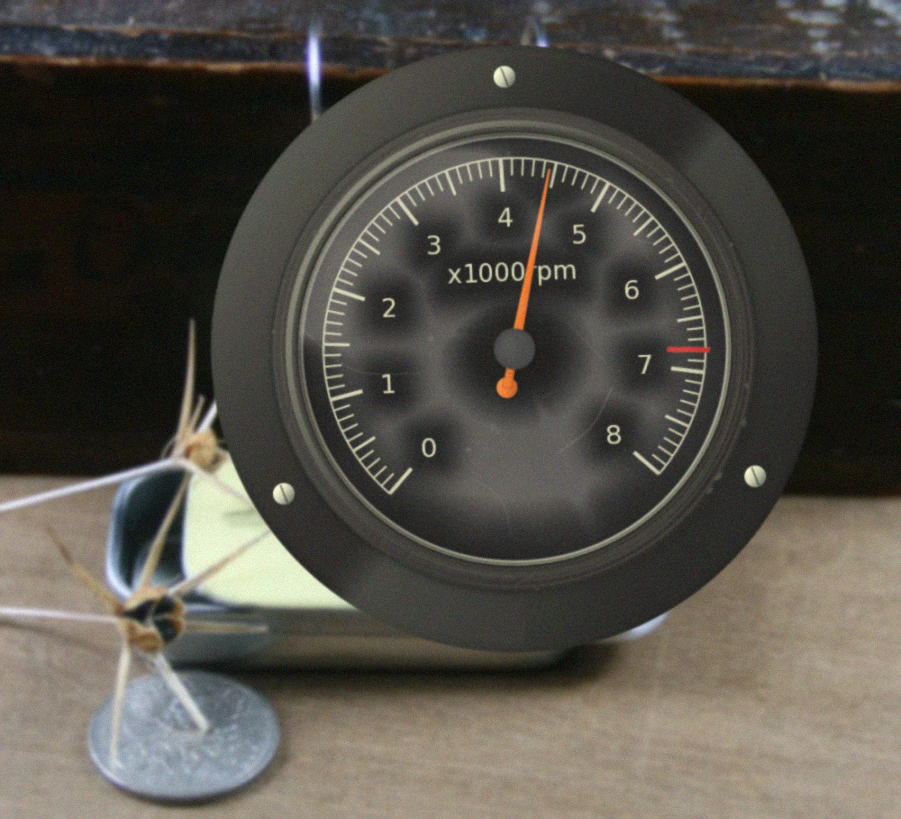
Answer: 4450 rpm
